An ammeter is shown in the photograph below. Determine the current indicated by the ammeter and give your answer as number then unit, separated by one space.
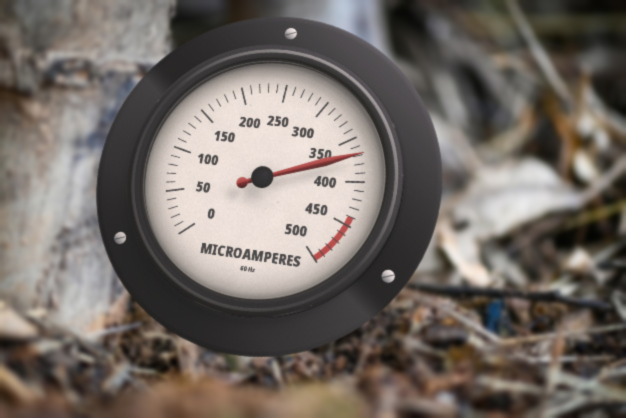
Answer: 370 µA
